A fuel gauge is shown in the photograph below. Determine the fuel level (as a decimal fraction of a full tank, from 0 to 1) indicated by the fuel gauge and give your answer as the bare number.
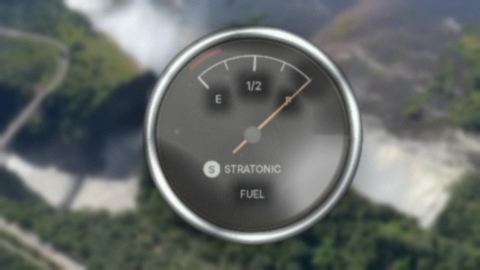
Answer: 1
